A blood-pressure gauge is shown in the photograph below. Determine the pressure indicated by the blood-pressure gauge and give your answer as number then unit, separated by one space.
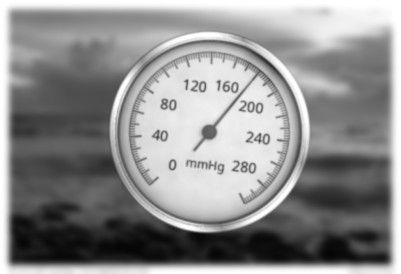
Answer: 180 mmHg
